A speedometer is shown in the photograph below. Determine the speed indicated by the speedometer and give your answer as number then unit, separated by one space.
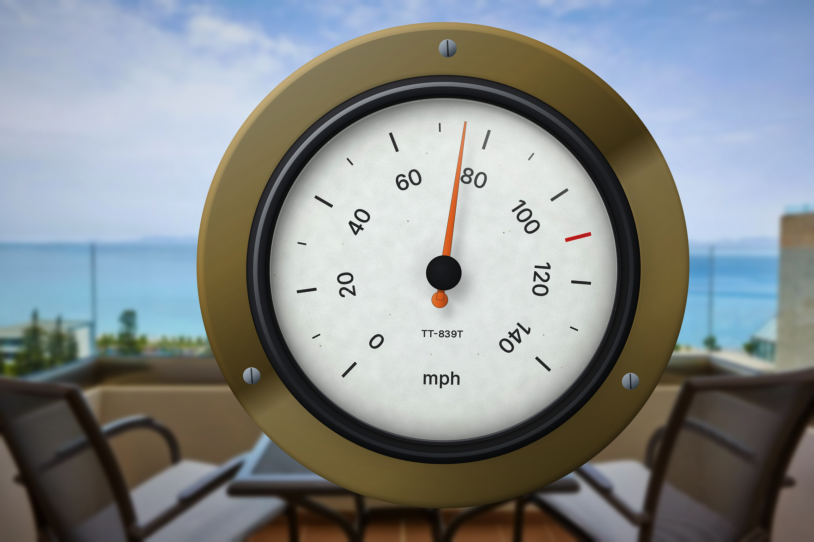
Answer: 75 mph
